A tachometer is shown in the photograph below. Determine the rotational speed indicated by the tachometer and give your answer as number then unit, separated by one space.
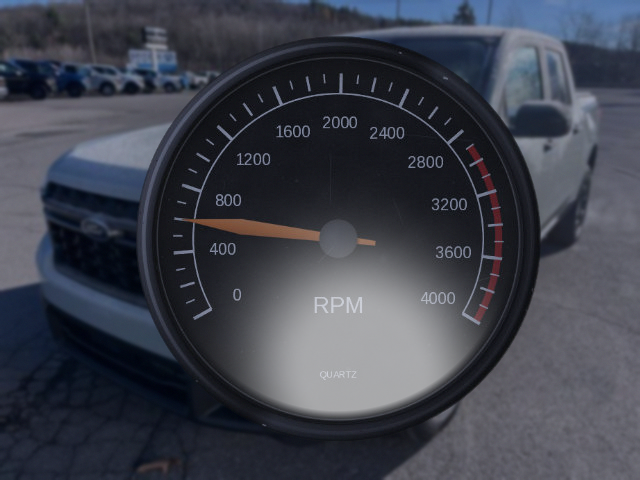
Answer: 600 rpm
